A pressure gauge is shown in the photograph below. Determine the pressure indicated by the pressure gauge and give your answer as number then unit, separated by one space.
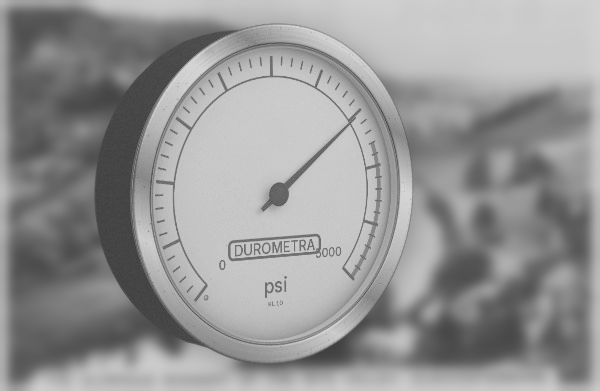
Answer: 3500 psi
